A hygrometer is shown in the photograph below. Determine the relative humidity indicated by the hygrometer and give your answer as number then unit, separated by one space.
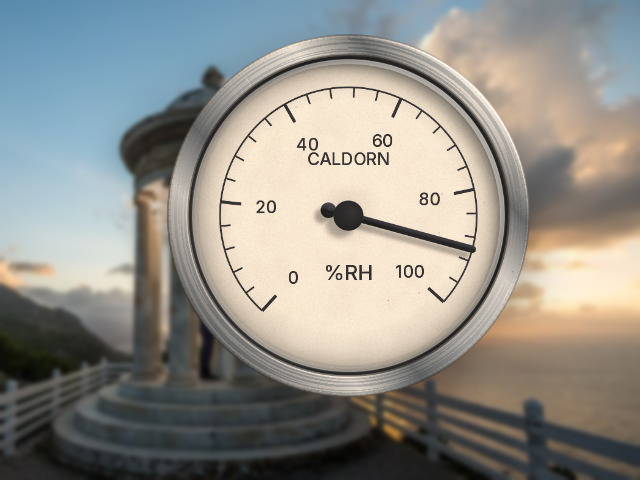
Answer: 90 %
